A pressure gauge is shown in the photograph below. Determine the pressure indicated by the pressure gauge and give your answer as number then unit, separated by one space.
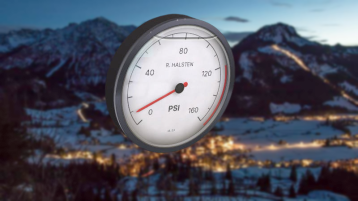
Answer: 10 psi
